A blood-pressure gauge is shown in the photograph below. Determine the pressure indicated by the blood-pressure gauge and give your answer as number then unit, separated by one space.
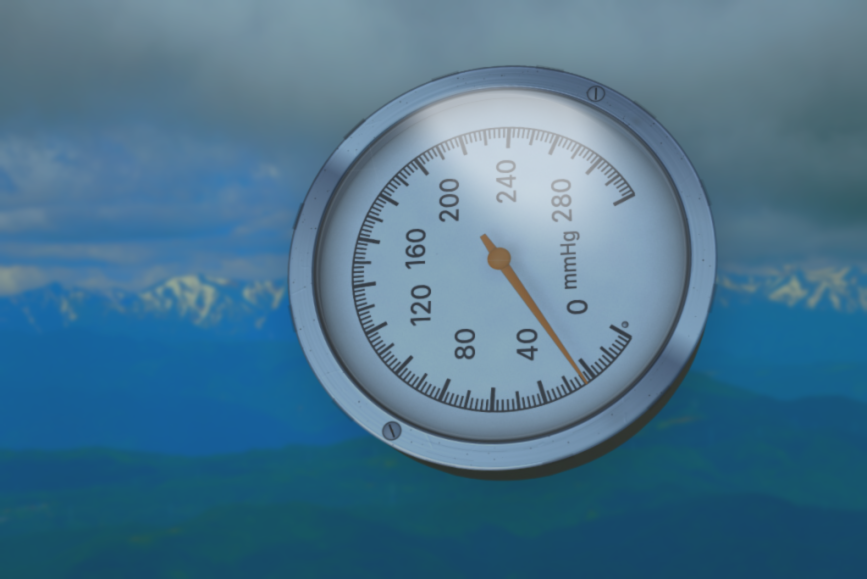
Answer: 24 mmHg
